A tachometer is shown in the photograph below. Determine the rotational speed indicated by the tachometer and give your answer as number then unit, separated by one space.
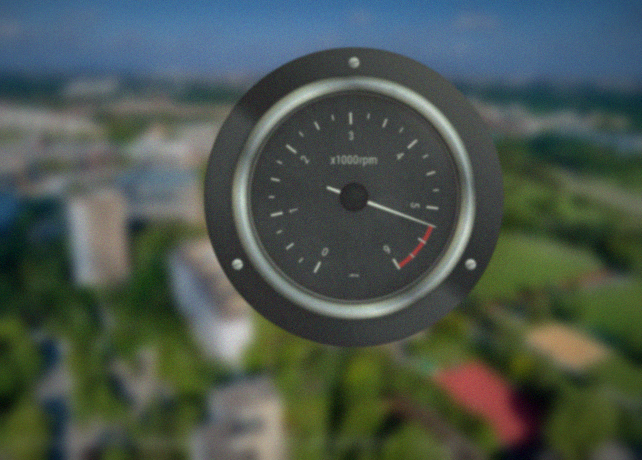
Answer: 5250 rpm
